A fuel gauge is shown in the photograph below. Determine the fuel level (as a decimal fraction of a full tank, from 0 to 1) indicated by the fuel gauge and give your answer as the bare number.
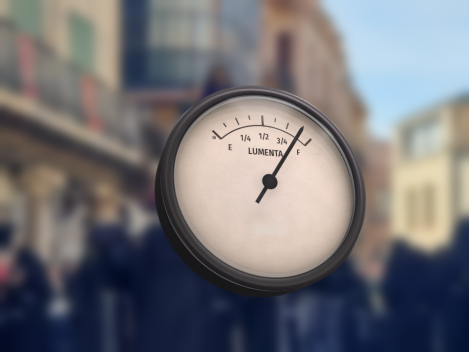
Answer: 0.875
